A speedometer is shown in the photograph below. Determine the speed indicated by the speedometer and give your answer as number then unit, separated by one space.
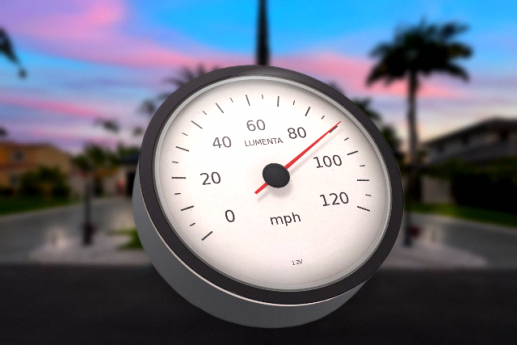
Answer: 90 mph
